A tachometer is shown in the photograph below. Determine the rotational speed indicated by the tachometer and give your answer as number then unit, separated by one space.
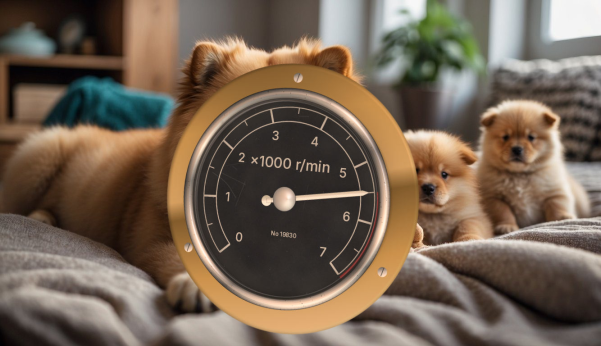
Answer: 5500 rpm
